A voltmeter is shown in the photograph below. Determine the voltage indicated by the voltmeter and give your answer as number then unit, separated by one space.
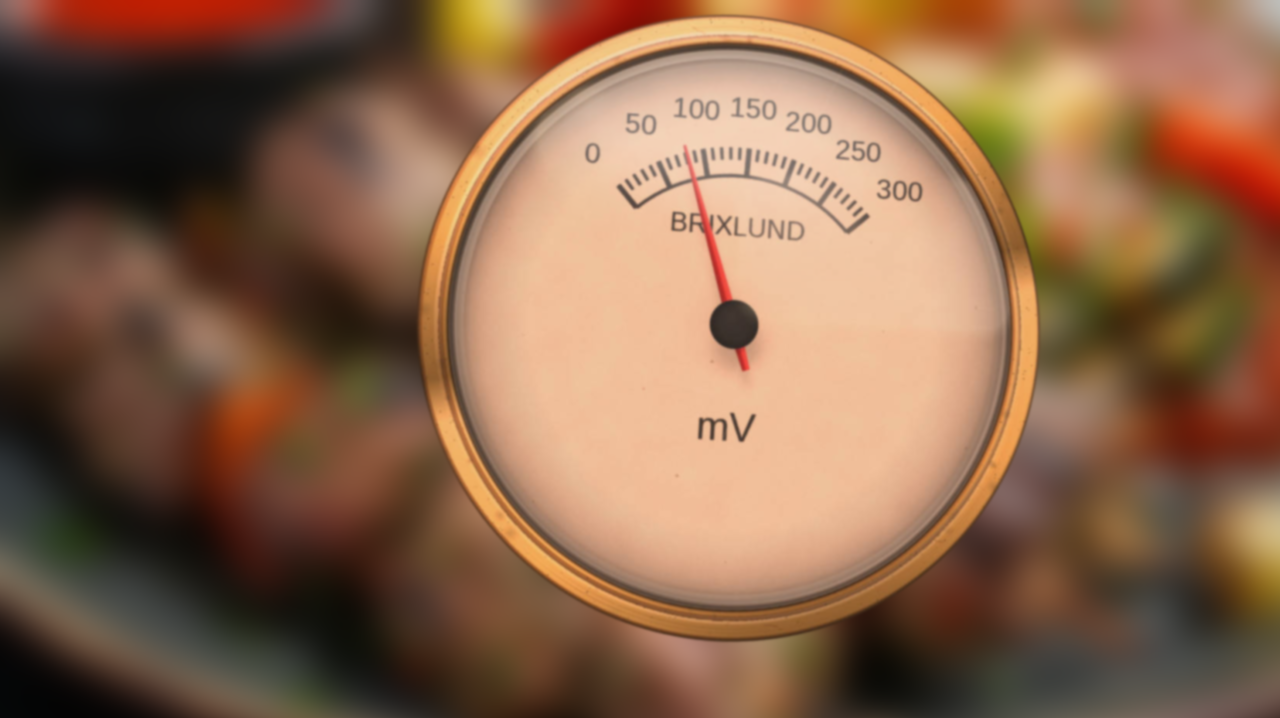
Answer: 80 mV
